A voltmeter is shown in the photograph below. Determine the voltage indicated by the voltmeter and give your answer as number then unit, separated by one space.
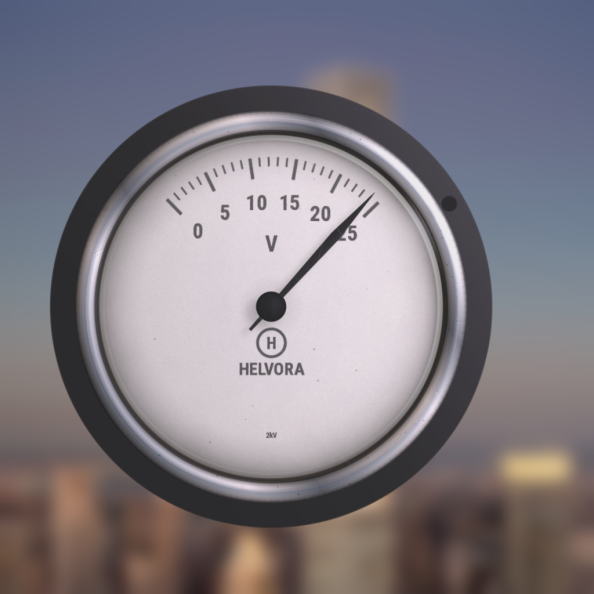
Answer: 24 V
